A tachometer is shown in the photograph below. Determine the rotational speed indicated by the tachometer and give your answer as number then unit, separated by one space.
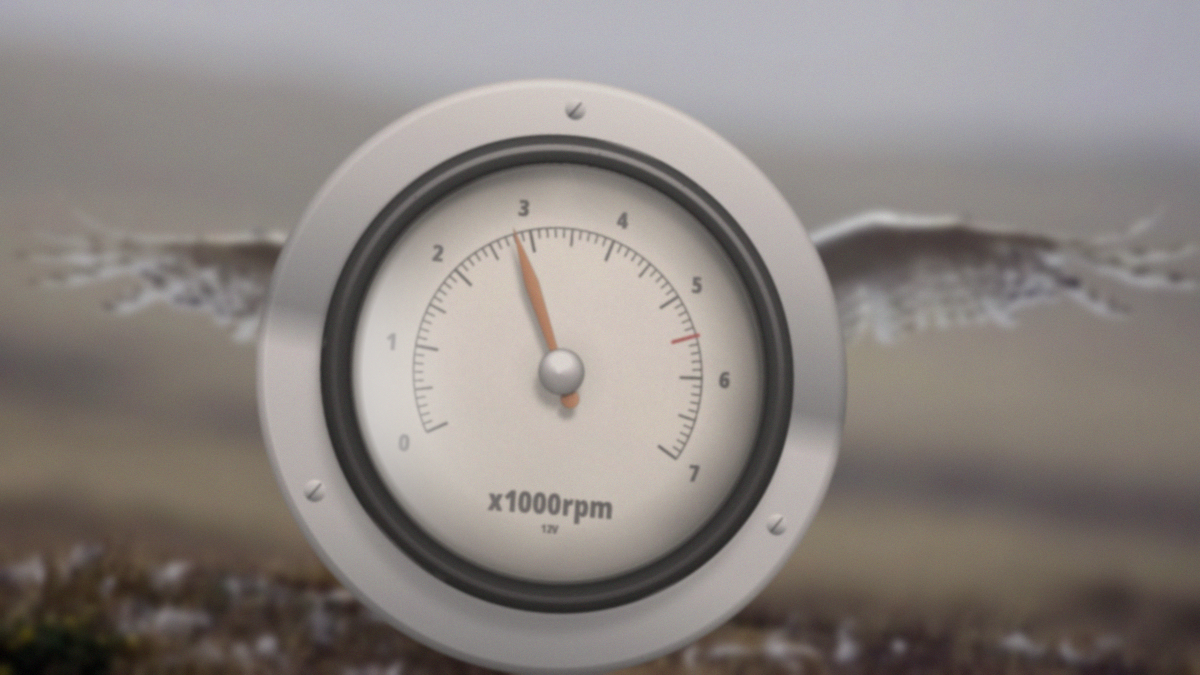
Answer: 2800 rpm
